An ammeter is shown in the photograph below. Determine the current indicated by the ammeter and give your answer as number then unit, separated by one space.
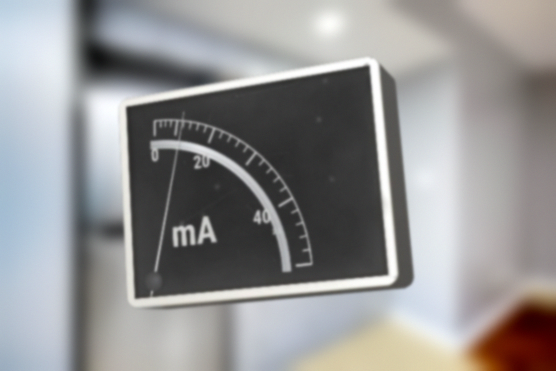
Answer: 12 mA
